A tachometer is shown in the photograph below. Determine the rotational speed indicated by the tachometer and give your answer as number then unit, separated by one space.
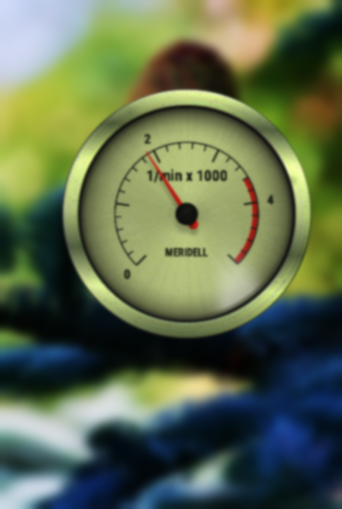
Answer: 1900 rpm
